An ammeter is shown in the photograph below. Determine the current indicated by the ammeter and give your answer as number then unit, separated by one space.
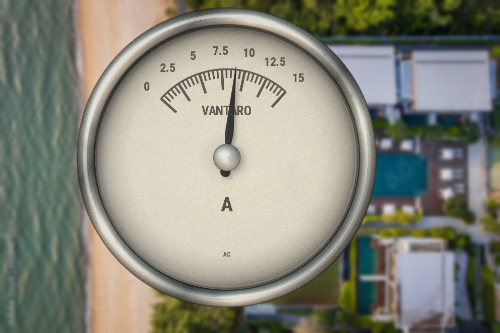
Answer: 9 A
